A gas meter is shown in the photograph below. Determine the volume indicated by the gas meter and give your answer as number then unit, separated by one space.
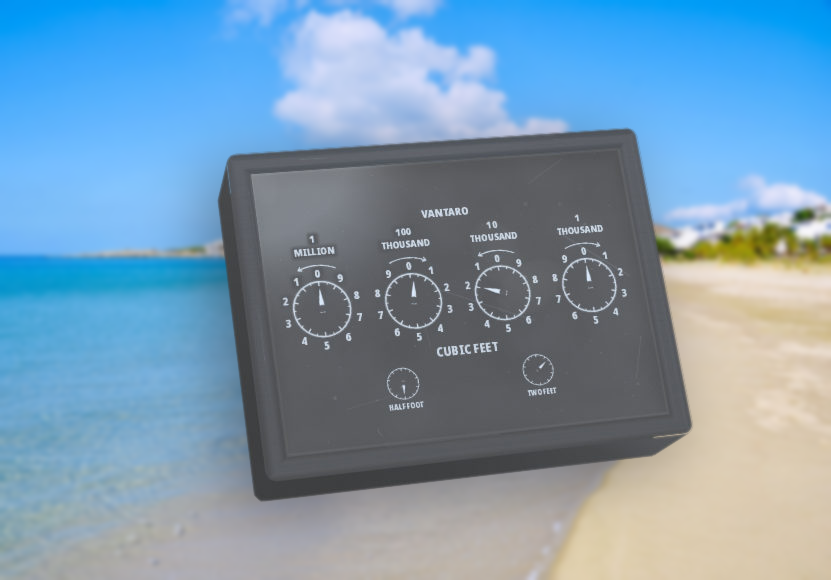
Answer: 2000 ft³
